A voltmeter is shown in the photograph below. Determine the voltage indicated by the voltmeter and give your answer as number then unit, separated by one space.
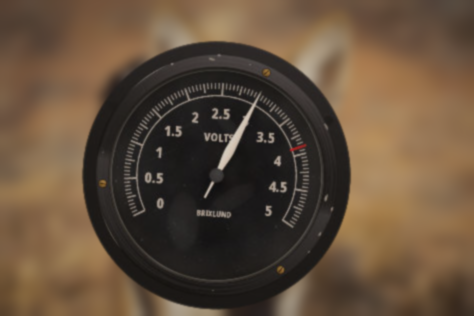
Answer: 3 V
